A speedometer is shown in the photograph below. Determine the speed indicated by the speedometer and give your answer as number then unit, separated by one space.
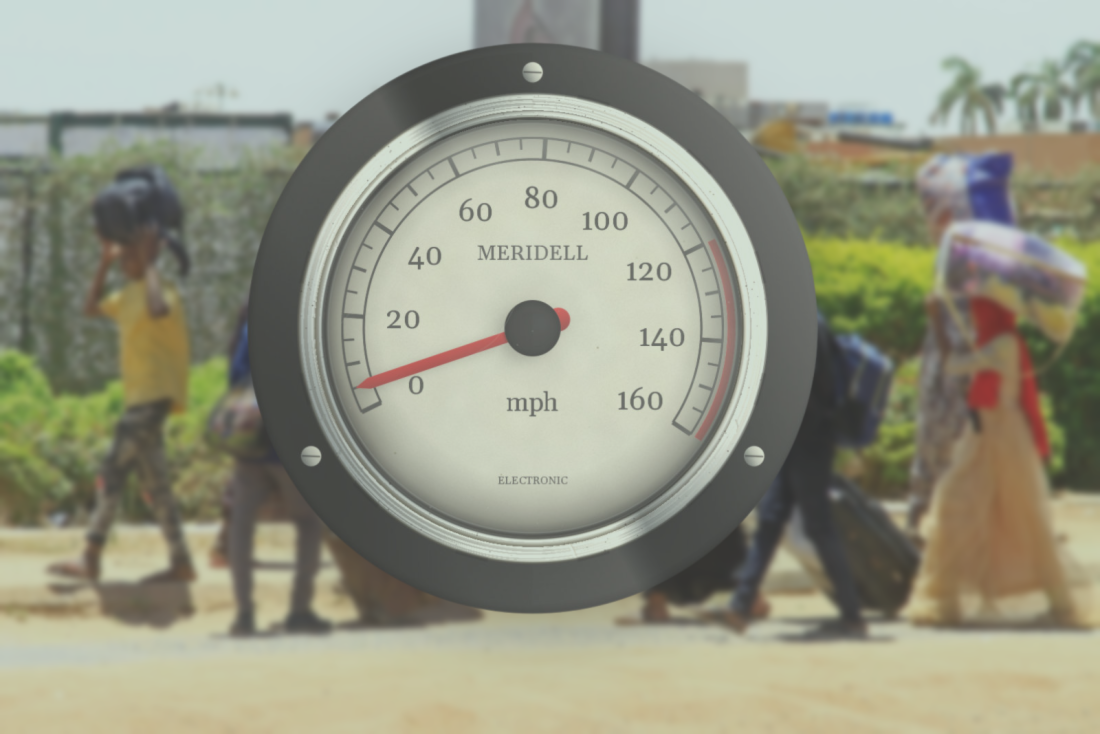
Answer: 5 mph
